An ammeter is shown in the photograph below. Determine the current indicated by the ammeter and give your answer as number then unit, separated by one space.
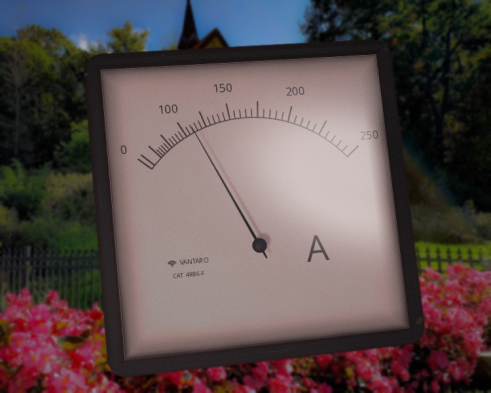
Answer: 110 A
